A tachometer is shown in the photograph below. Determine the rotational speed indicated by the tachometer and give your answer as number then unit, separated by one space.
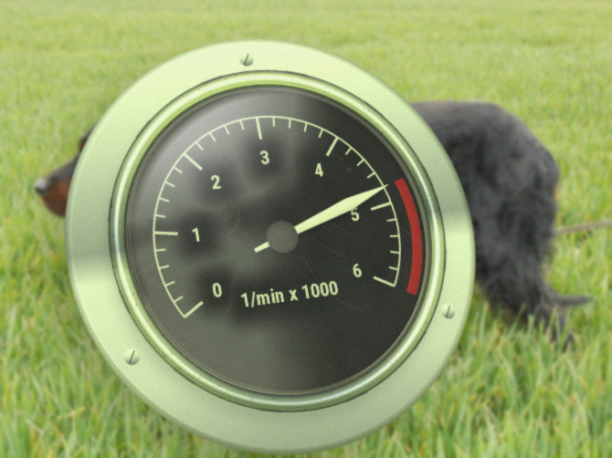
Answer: 4800 rpm
